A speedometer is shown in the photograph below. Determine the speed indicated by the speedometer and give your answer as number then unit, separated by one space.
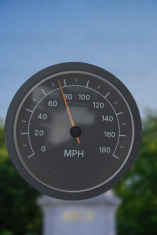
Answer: 75 mph
